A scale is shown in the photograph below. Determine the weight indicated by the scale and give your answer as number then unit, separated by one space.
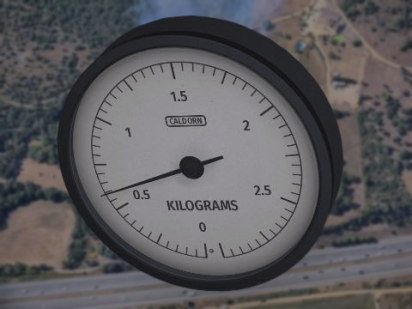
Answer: 0.6 kg
